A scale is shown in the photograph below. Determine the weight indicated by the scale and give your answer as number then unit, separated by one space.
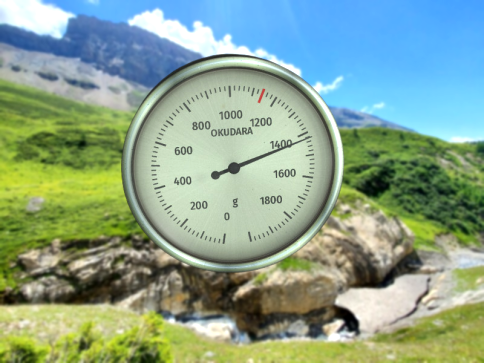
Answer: 1420 g
